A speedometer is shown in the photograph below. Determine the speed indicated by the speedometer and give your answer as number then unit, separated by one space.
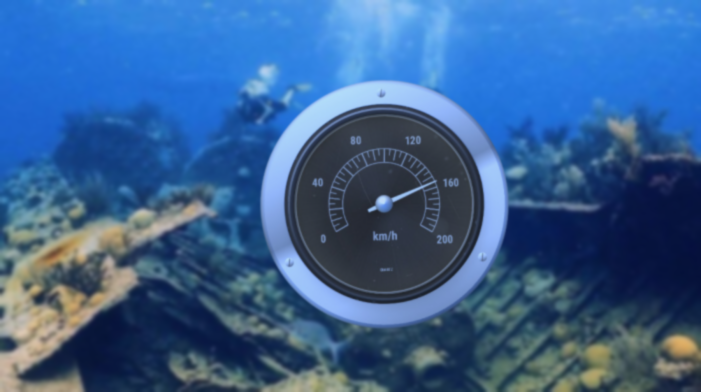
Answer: 155 km/h
